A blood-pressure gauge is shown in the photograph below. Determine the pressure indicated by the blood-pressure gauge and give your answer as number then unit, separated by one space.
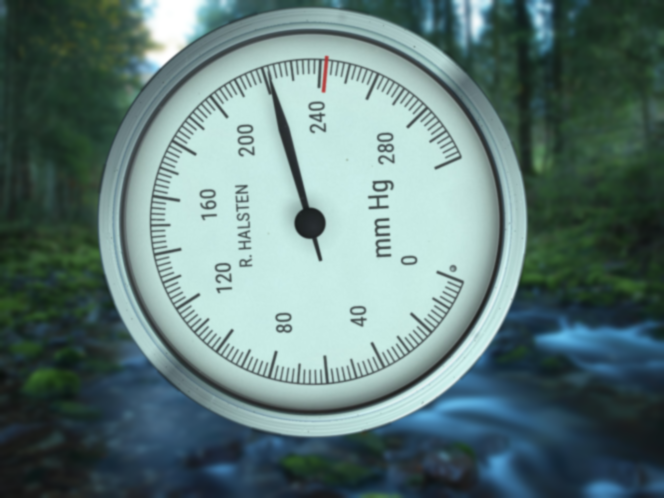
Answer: 222 mmHg
